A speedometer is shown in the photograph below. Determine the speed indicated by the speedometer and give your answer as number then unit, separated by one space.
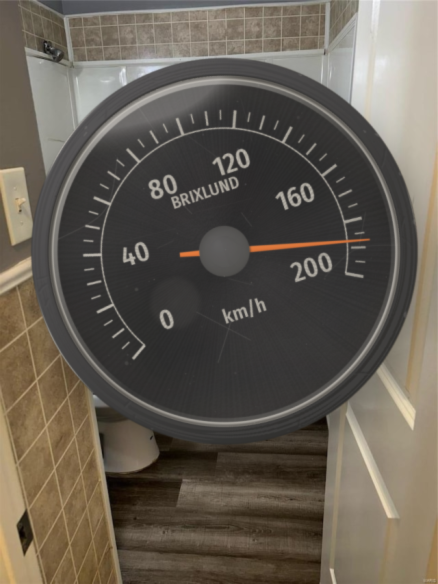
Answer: 187.5 km/h
